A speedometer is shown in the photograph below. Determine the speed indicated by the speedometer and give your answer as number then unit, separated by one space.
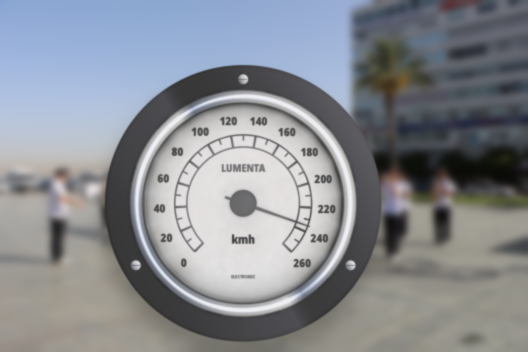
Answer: 235 km/h
